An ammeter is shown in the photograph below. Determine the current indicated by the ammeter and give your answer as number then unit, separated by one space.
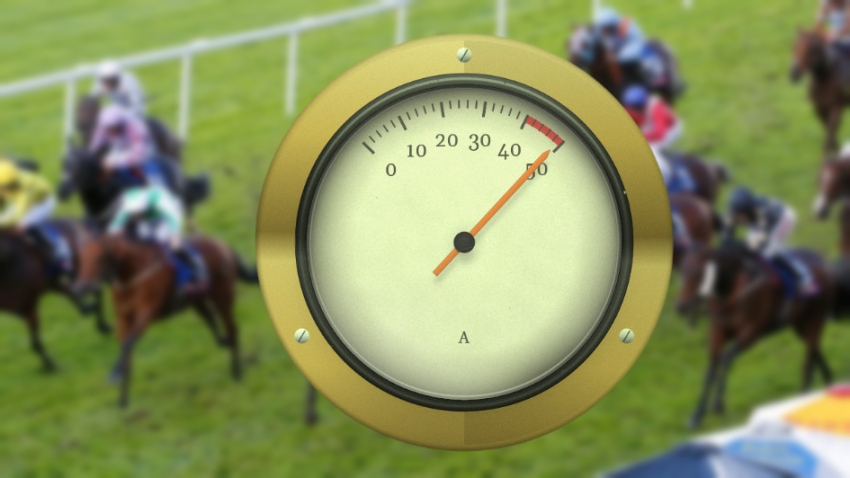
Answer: 49 A
